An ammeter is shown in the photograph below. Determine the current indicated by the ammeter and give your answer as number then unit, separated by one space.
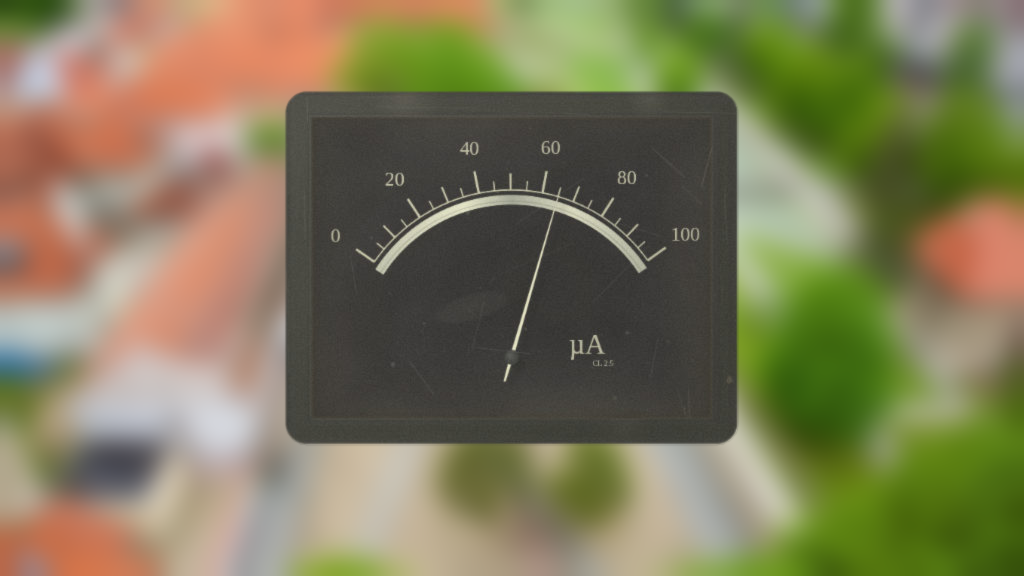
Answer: 65 µA
